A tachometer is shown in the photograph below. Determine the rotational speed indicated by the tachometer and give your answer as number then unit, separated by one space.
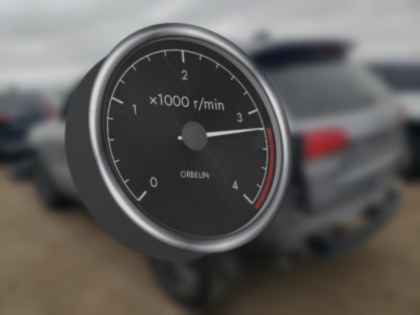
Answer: 3200 rpm
